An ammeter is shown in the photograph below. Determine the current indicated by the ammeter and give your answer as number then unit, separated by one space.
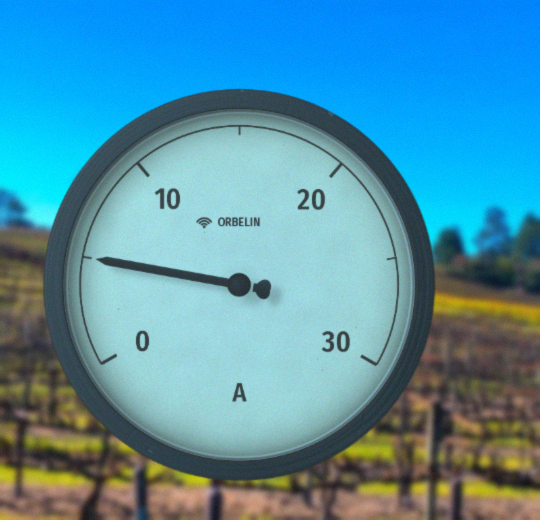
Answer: 5 A
